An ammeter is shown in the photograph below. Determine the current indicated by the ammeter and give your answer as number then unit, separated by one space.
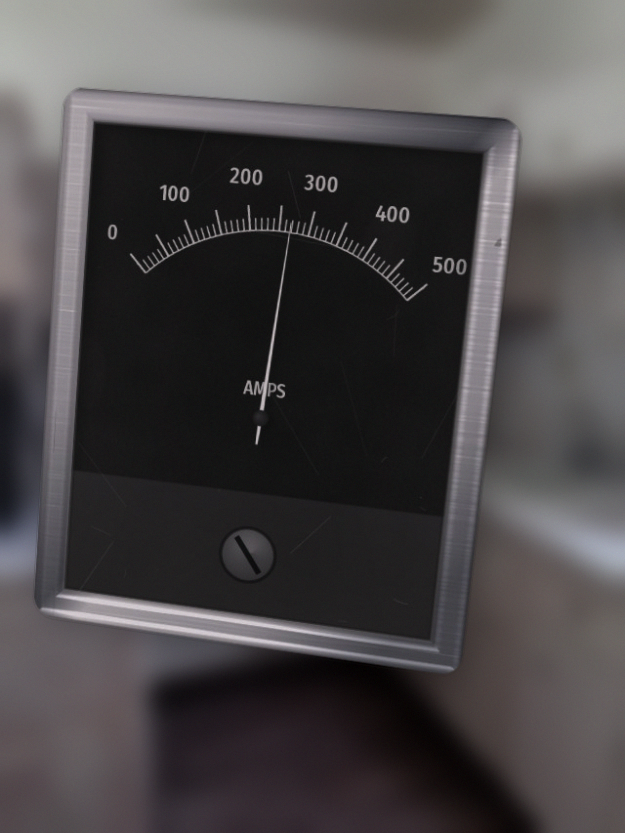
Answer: 270 A
